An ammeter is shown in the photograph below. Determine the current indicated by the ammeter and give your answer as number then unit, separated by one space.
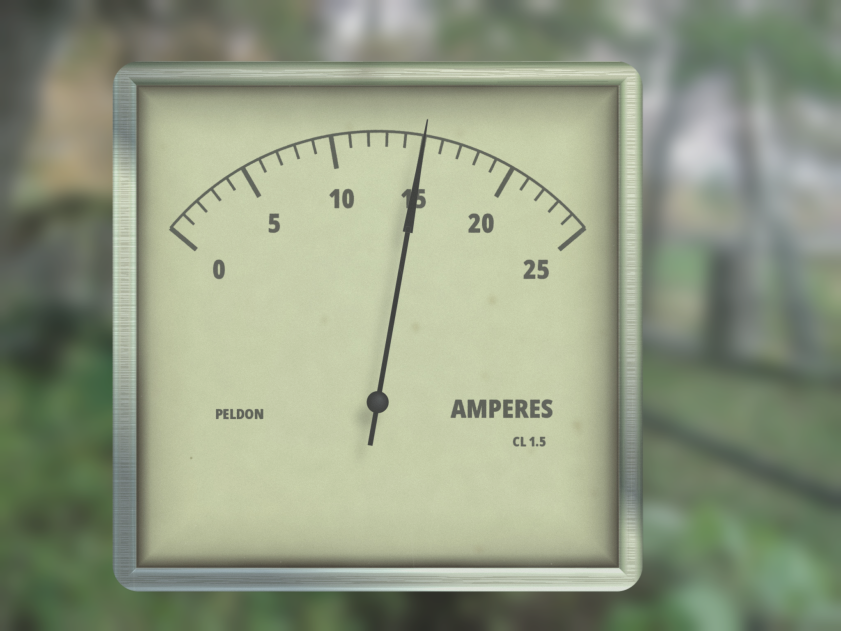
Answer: 15 A
